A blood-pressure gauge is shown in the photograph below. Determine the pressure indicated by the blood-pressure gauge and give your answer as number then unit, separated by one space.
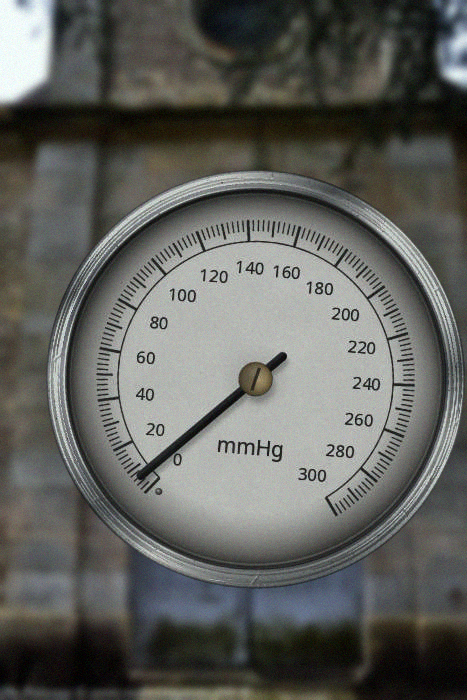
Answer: 6 mmHg
